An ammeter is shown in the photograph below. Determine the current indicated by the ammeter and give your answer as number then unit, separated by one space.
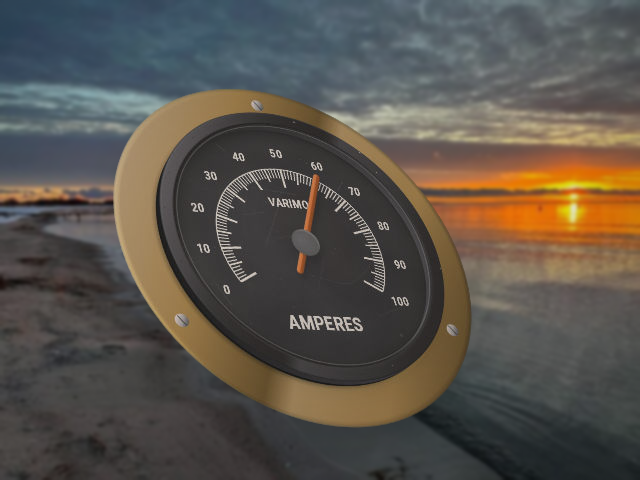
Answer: 60 A
